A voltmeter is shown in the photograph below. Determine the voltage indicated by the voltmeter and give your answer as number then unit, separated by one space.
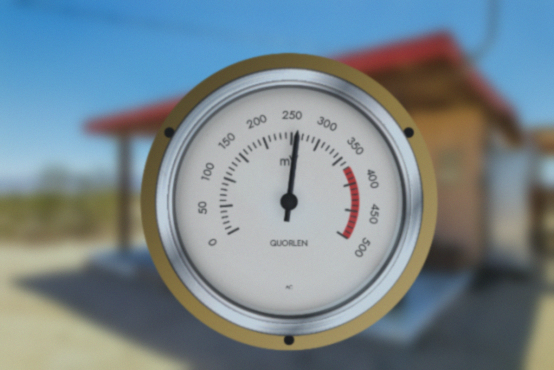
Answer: 260 mV
